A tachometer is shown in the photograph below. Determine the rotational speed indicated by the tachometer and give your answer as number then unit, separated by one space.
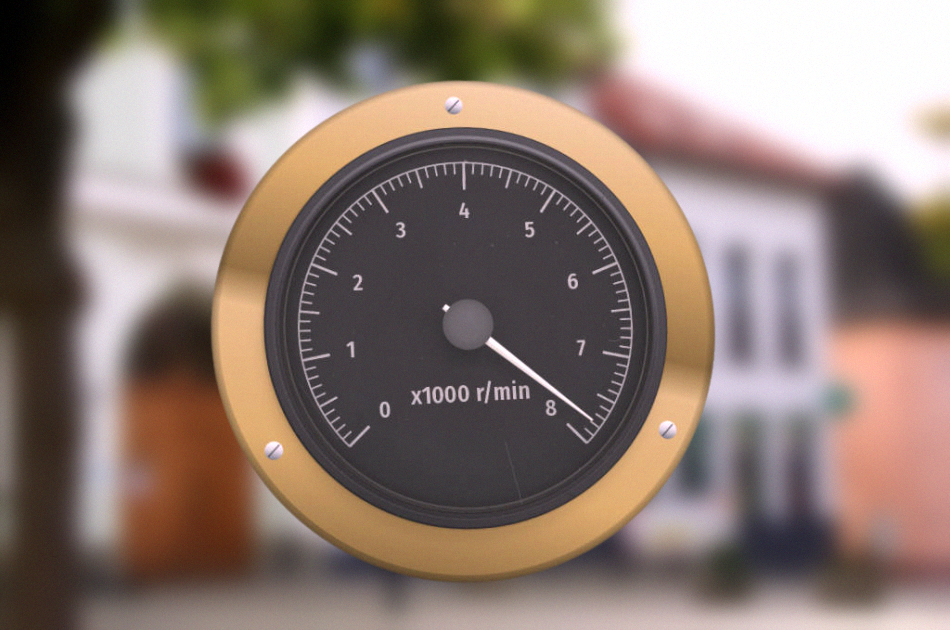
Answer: 7800 rpm
